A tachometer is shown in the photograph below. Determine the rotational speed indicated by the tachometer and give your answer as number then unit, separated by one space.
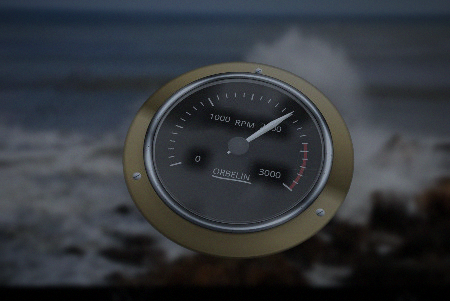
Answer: 2000 rpm
